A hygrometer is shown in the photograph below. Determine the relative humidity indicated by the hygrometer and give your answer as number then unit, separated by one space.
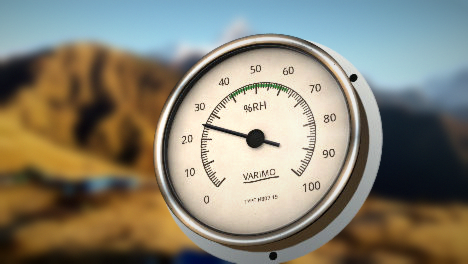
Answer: 25 %
